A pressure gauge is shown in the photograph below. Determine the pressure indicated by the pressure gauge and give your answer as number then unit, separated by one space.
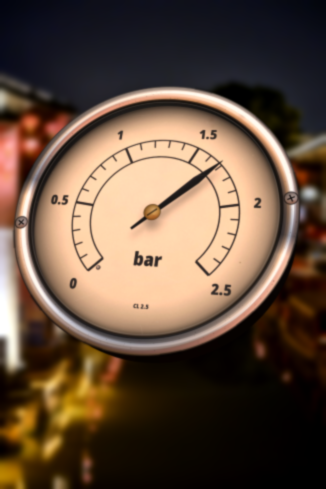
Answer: 1.7 bar
